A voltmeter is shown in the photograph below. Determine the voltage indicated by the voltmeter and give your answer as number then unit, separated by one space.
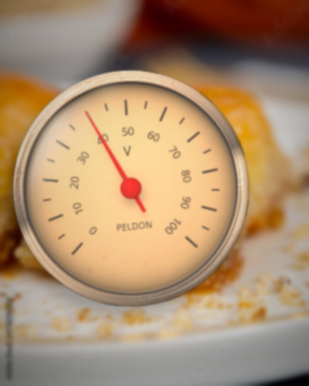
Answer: 40 V
